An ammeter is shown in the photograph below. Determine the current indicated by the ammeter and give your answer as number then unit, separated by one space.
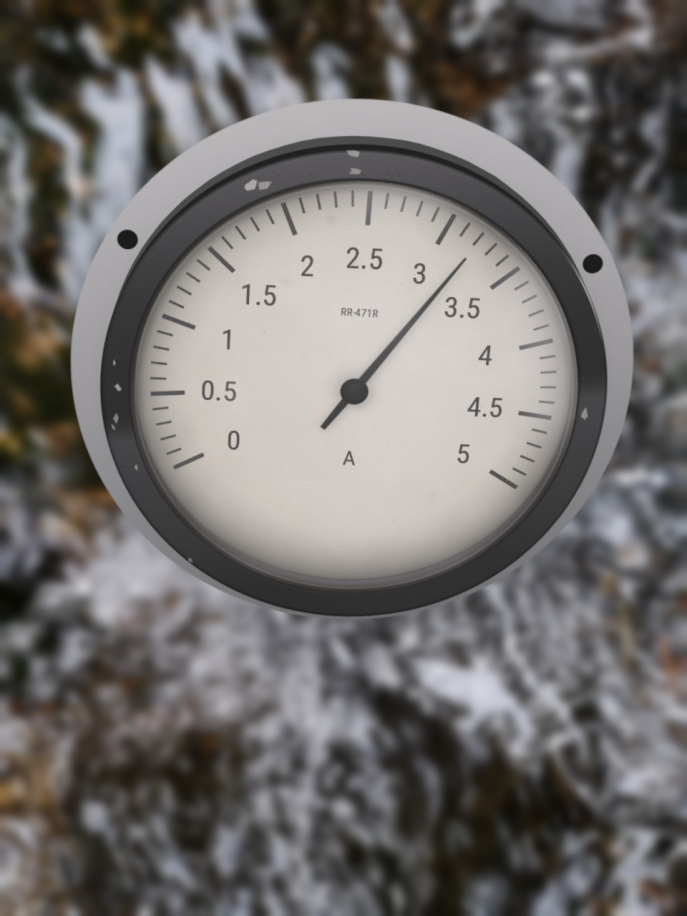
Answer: 3.2 A
